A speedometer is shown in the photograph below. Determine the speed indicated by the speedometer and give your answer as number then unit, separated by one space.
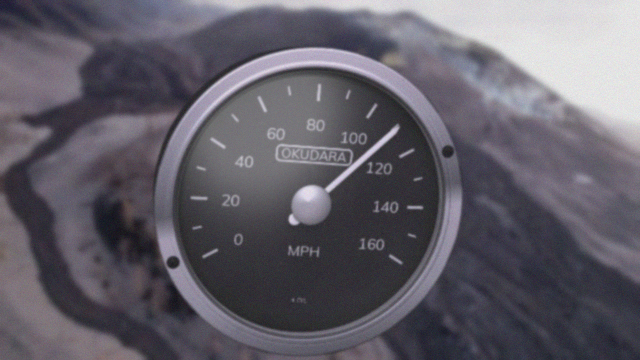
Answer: 110 mph
